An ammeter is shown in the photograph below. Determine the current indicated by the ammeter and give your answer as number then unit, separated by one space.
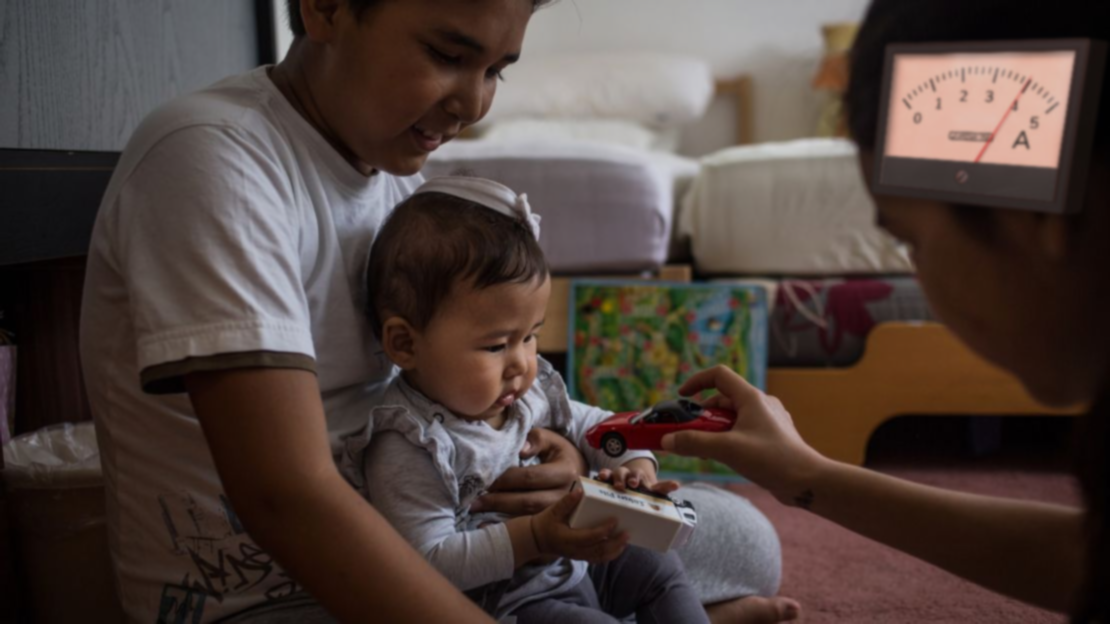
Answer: 4 A
